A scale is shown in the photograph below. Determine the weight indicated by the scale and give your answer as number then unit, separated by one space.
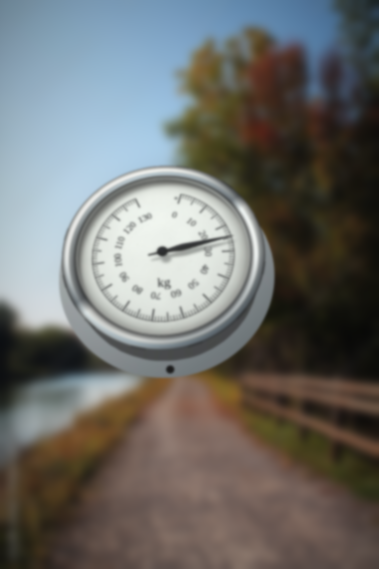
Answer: 25 kg
